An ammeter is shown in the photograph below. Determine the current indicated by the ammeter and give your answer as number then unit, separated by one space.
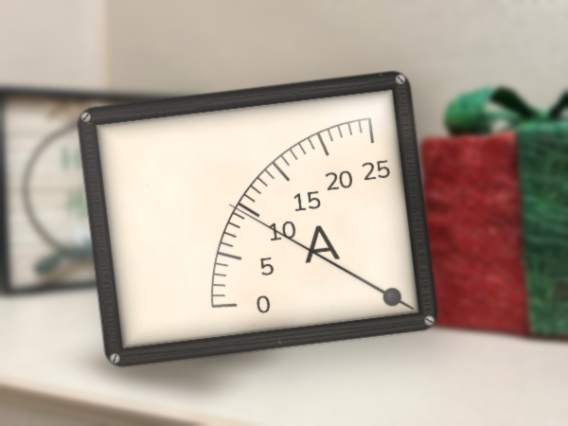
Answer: 9.5 A
